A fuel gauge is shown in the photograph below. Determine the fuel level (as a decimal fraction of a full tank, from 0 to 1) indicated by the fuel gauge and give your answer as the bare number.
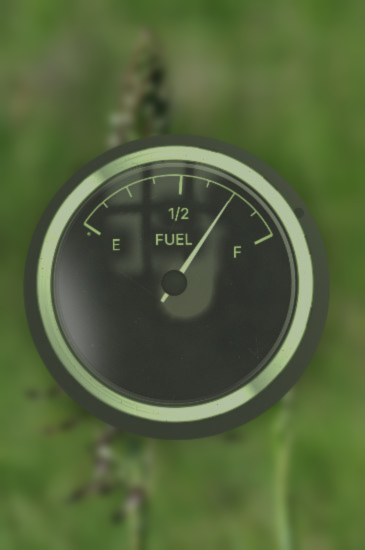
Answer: 0.75
